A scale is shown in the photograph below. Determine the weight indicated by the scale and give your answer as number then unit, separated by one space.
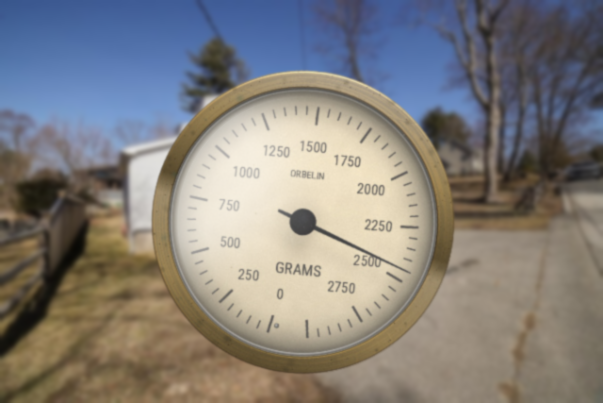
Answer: 2450 g
